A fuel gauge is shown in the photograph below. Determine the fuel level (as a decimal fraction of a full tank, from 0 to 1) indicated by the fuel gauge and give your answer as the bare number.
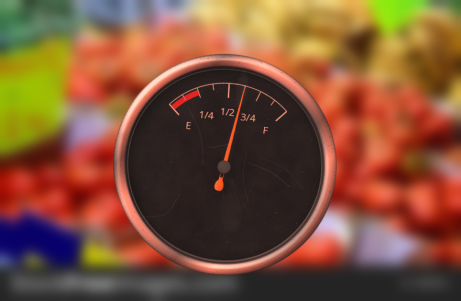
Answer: 0.625
